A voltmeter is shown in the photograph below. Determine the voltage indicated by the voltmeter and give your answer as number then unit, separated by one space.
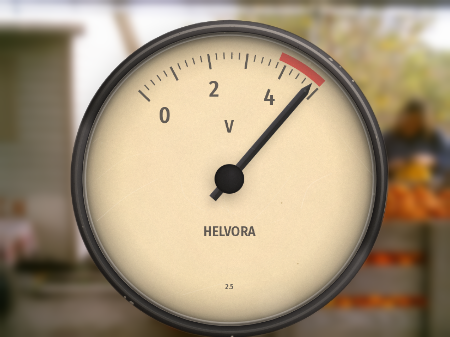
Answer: 4.8 V
